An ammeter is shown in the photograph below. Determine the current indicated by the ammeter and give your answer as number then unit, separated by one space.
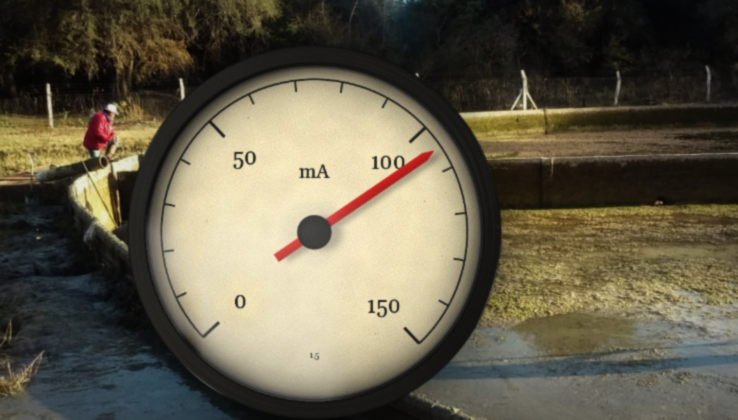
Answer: 105 mA
